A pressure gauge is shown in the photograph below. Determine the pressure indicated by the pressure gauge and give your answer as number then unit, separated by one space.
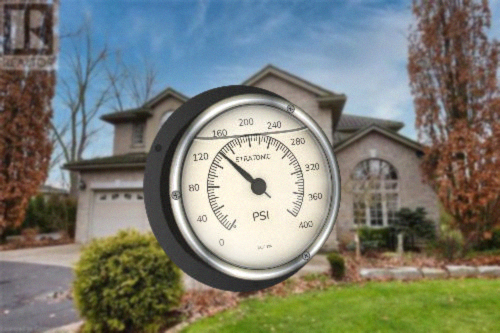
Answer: 140 psi
